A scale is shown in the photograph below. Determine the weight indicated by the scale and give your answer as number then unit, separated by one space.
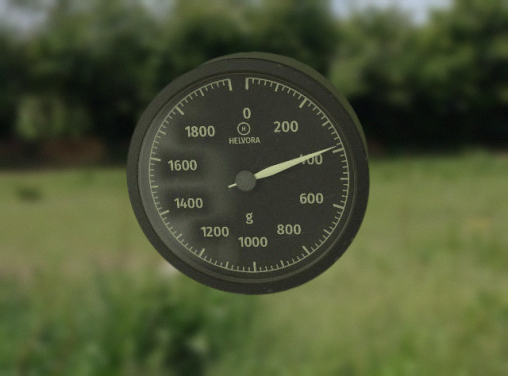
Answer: 380 g
